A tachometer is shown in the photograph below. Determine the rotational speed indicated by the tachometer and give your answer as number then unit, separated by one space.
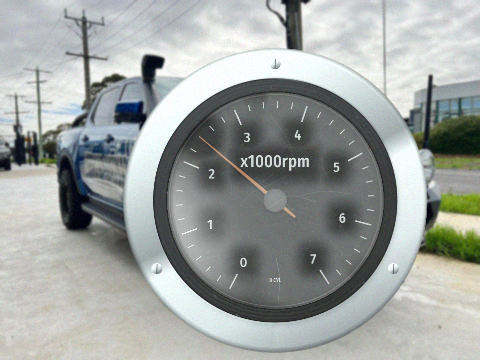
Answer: 2400 rpm
